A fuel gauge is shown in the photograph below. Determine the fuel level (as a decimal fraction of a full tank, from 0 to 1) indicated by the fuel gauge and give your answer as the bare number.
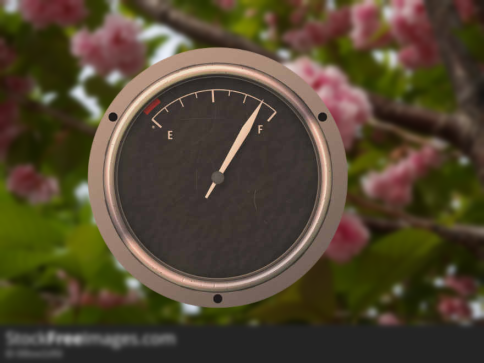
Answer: 0.875
